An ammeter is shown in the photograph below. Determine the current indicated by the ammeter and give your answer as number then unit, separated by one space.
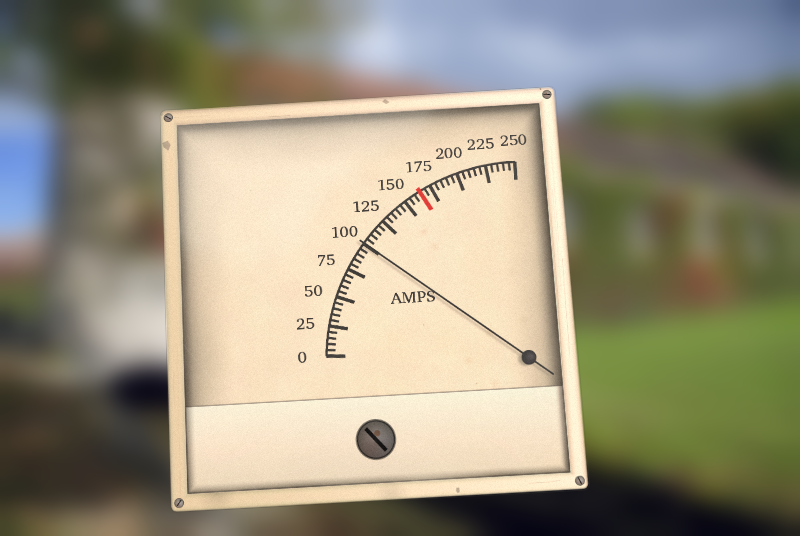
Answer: 100 A
